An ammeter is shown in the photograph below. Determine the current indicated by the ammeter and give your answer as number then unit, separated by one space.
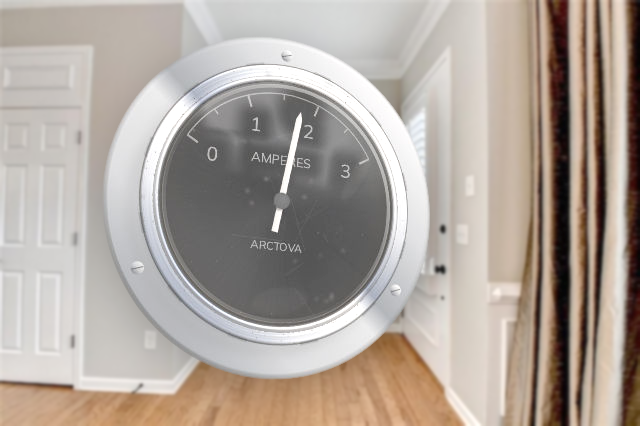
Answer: 1.75 A
